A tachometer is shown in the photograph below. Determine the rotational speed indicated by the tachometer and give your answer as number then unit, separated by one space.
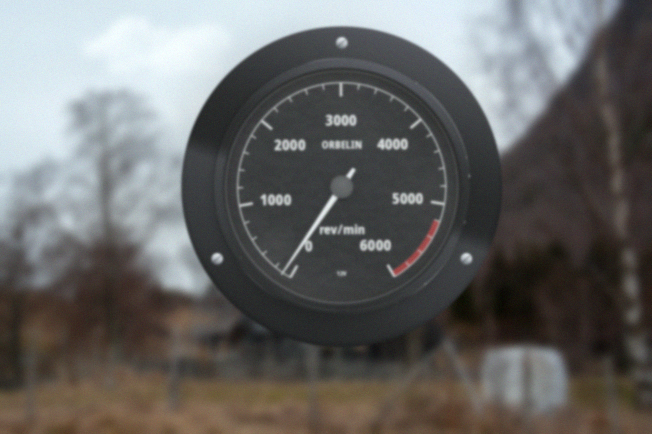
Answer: 100 rpm
